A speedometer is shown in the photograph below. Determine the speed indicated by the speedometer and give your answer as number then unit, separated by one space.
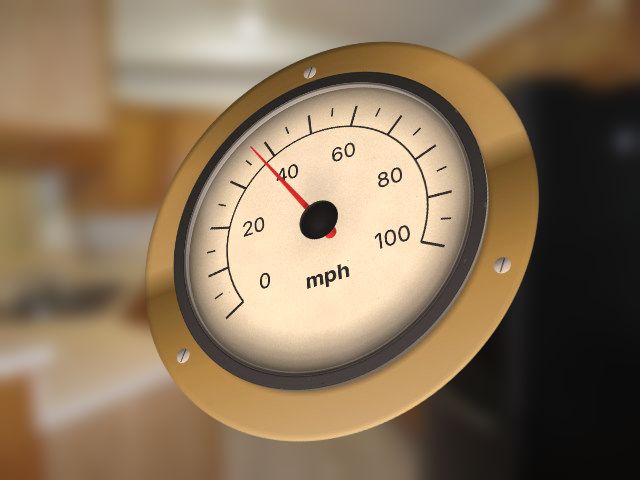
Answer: 37.5 mph
